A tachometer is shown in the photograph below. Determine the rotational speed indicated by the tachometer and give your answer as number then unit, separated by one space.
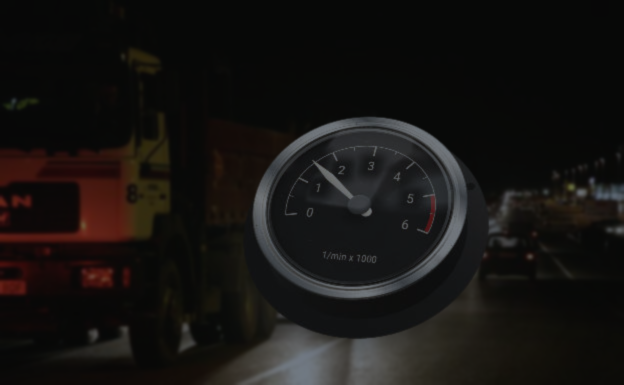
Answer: 1500 rpm
